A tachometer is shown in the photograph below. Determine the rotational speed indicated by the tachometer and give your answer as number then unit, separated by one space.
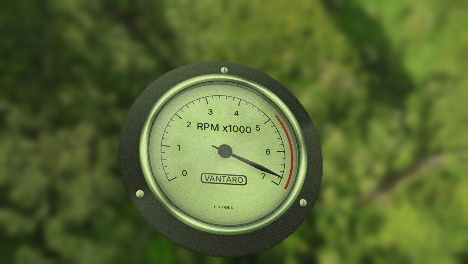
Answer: 6800 rpm
